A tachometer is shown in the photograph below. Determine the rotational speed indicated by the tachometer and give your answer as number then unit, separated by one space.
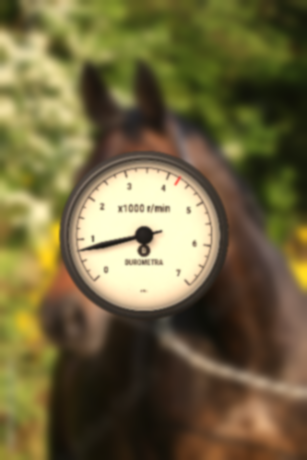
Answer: 750 rpm
